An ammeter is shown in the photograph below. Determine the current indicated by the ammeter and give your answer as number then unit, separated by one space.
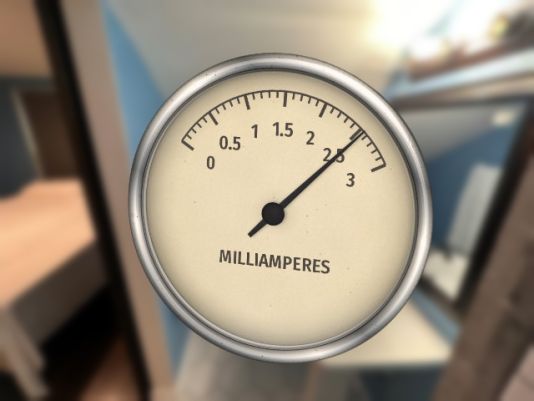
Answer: 2.55 mA
